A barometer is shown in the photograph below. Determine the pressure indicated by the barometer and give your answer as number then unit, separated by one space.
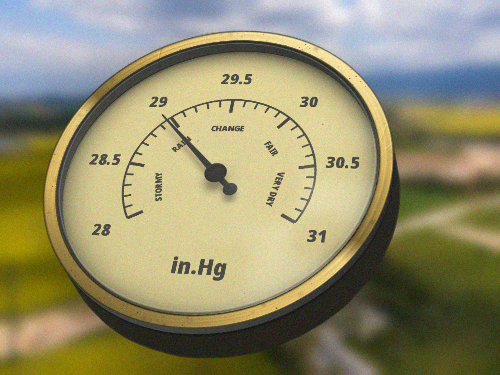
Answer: 28.95 inHg
